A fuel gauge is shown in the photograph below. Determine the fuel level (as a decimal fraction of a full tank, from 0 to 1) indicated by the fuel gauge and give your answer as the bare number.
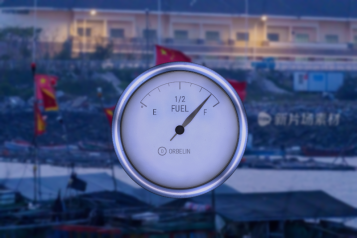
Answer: 0.875
